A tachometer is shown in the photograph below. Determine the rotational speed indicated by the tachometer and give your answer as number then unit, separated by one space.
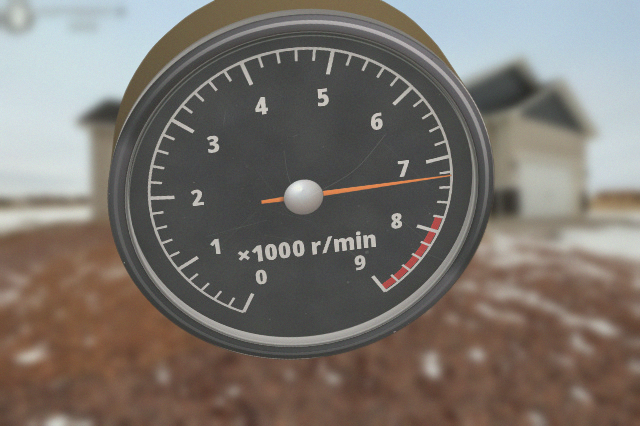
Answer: 7200 rpm
